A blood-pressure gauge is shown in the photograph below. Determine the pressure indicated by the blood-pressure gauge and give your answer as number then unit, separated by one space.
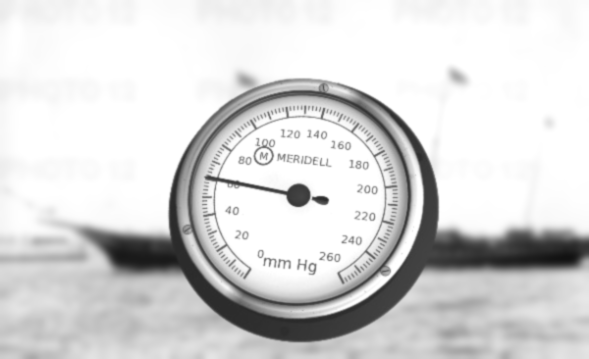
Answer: 60 mmHg
